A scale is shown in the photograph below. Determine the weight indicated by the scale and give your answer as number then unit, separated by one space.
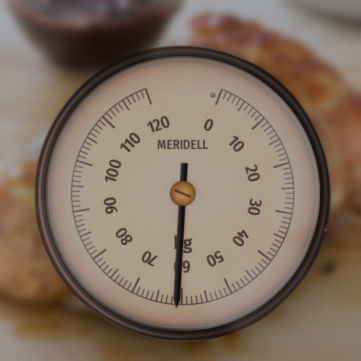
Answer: 61 kg
